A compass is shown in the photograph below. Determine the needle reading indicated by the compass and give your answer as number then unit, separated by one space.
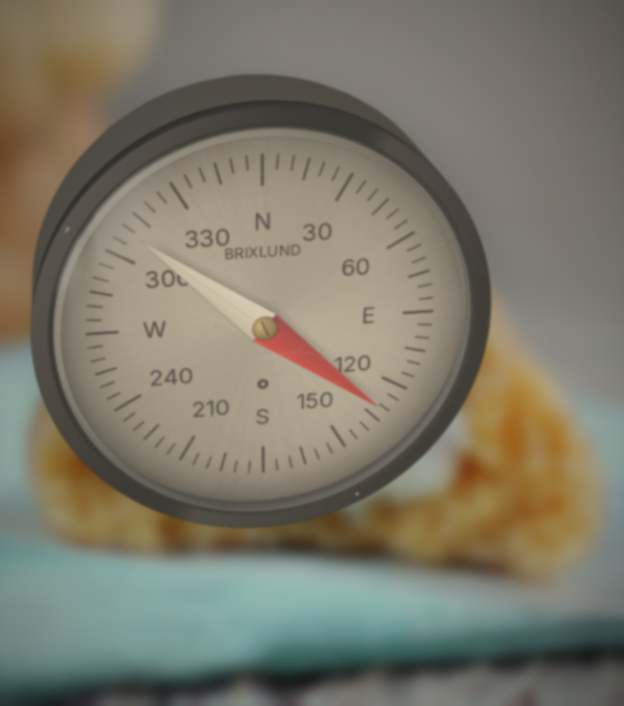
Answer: 130 °
